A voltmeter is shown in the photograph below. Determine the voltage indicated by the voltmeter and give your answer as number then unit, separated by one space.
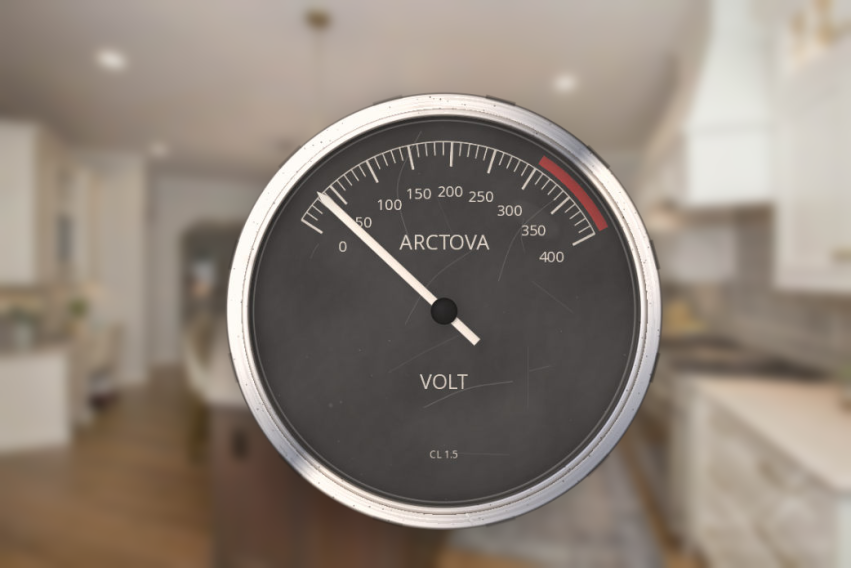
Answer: 35 V
